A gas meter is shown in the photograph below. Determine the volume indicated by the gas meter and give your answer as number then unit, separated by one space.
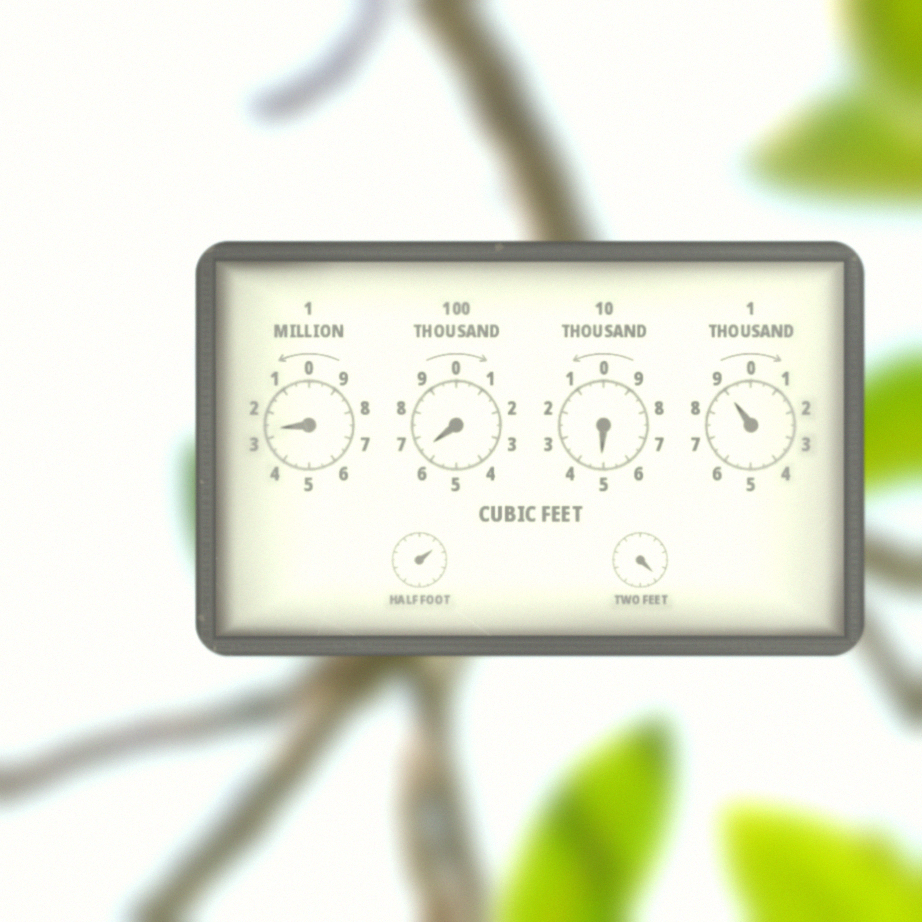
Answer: 264900 ft³
